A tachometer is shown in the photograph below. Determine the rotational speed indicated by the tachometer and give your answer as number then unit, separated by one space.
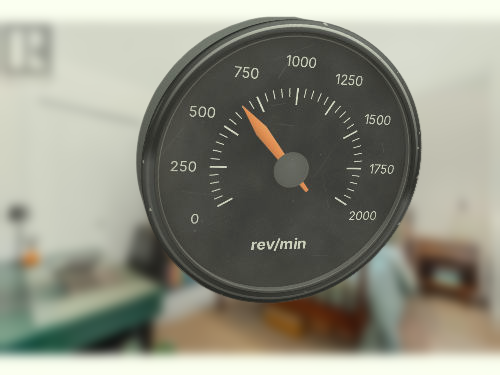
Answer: 650 rpm
